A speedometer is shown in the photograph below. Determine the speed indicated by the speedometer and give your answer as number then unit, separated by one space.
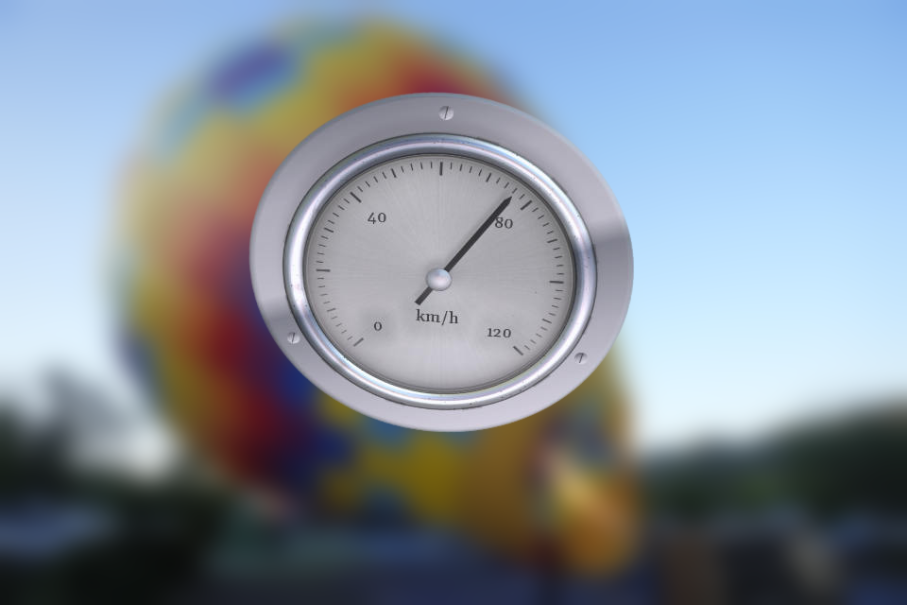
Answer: 76 km/h
